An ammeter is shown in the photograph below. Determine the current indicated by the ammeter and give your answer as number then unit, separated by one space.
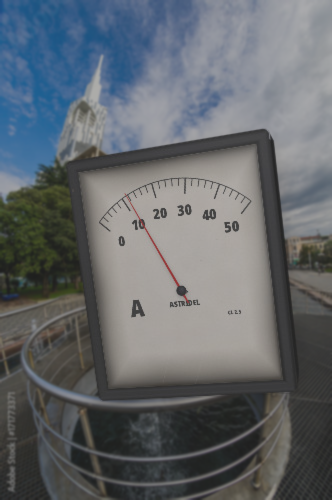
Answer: 12 A
